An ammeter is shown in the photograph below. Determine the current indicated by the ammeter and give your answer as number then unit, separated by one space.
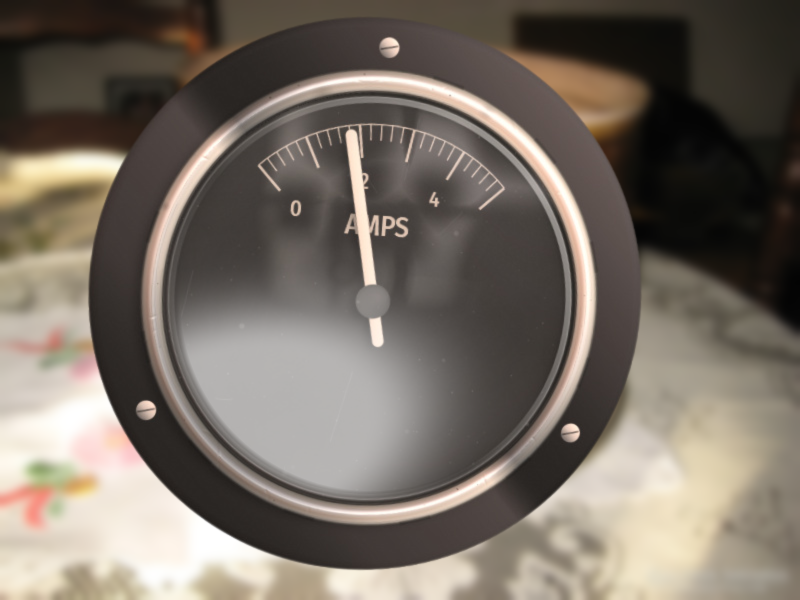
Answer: 1.8 A
